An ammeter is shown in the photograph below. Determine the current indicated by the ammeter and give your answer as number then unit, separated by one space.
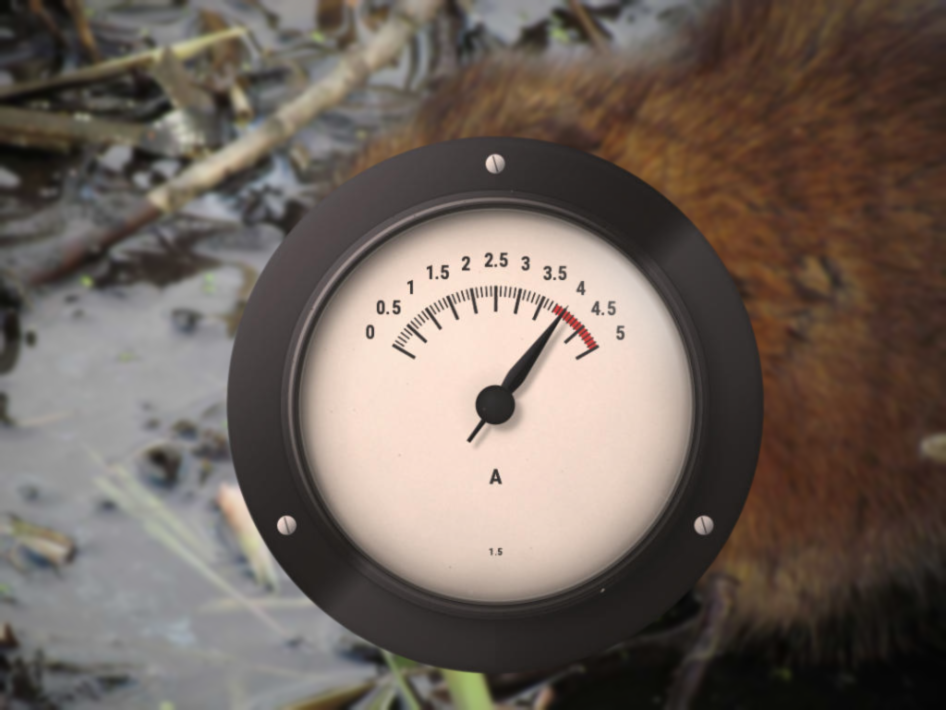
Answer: 4 A
